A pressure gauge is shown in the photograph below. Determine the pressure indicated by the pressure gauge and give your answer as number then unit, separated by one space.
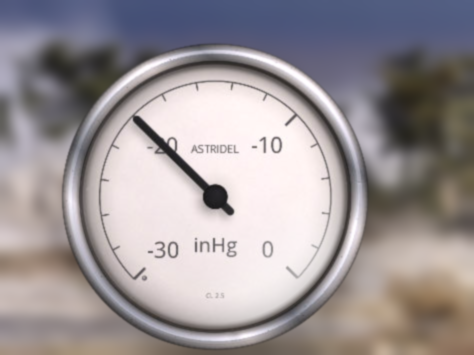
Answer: -20 inHg
